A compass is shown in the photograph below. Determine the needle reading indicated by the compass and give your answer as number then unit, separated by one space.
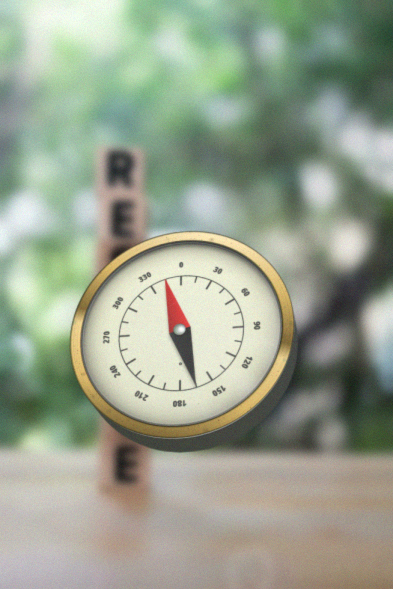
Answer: 345 °
